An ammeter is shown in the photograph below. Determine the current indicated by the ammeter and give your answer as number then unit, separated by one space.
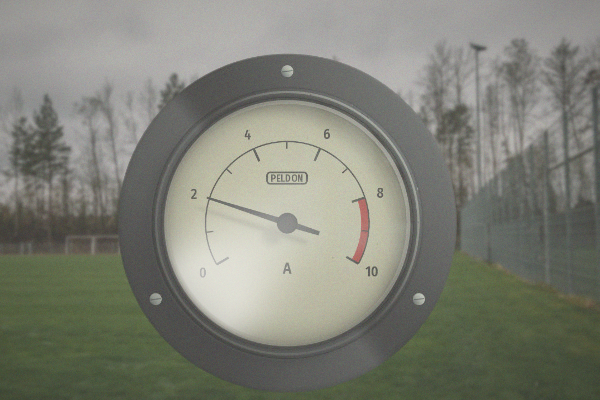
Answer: 2 A
